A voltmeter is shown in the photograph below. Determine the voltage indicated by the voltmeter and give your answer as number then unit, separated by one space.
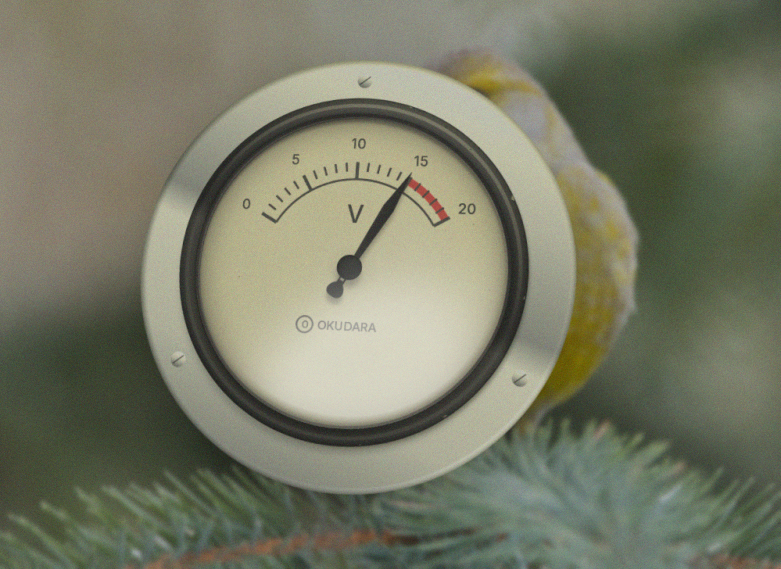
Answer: 15 V
